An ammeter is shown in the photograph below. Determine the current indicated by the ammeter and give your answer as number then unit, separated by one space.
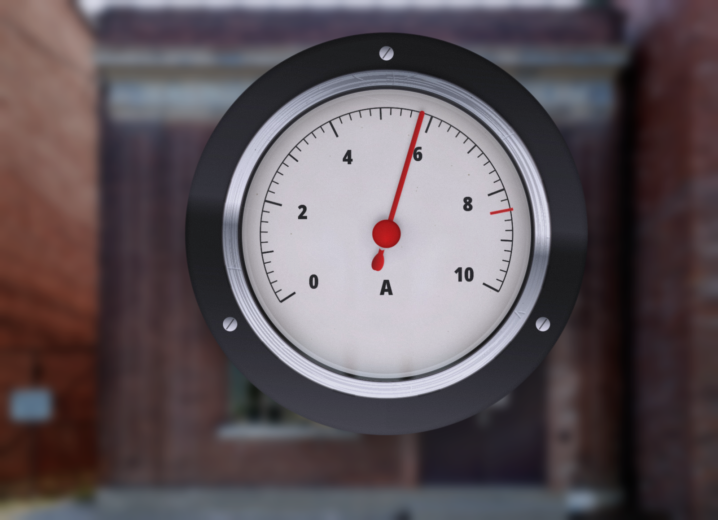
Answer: 5.8 A
